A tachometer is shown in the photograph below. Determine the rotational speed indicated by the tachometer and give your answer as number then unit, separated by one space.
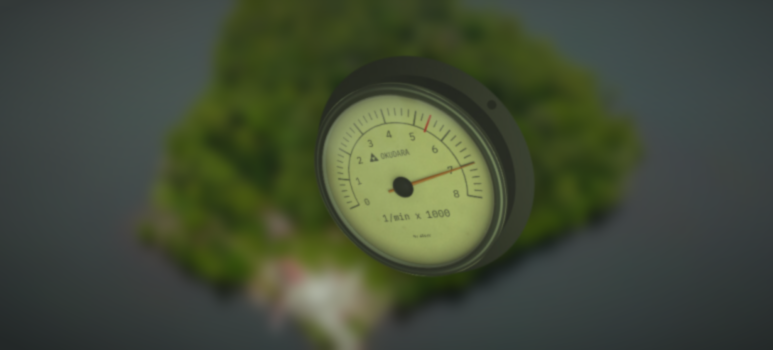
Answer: 7000 rpm
